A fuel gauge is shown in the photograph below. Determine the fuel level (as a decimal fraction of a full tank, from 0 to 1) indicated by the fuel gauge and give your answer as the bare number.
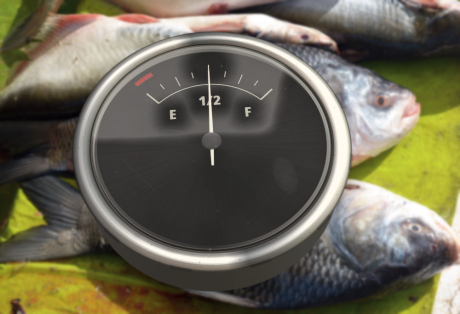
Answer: 0.5
